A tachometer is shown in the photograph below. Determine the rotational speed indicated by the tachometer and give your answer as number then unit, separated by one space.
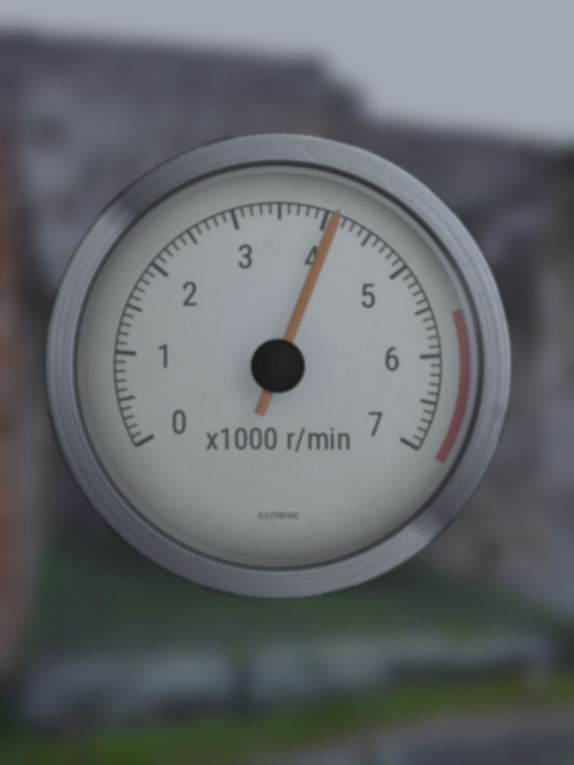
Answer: 4100 rpm
